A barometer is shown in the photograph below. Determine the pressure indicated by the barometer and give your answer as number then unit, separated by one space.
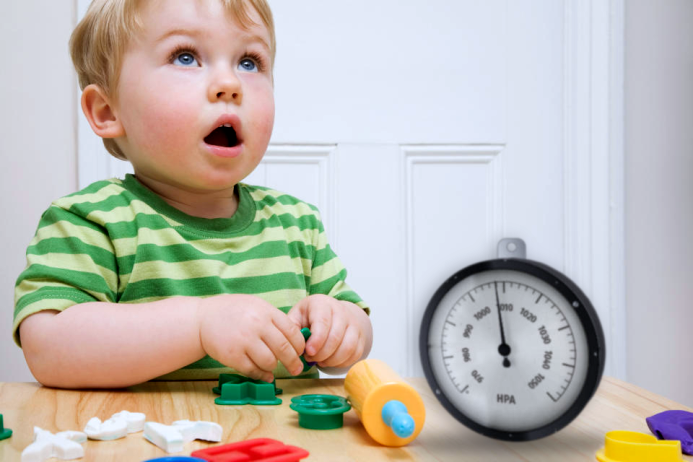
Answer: 1008 hPa
